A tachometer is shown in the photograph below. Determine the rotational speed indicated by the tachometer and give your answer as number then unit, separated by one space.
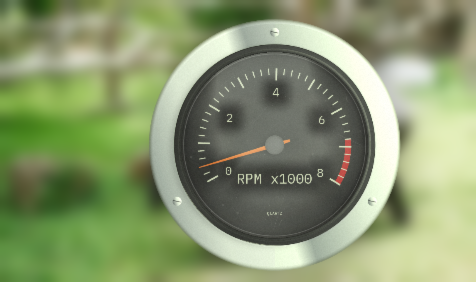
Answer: 400 rpm
